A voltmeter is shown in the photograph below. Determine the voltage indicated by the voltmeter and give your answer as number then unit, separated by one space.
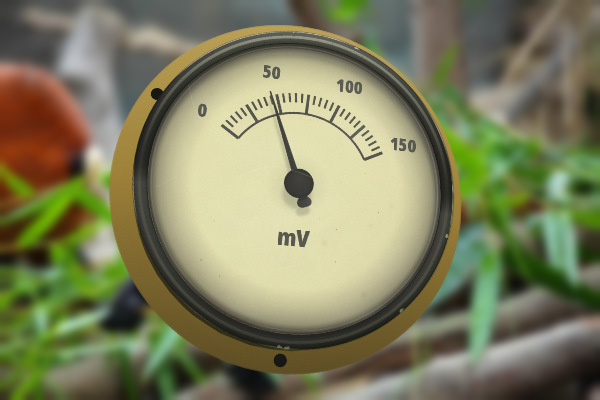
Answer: 45 mV
